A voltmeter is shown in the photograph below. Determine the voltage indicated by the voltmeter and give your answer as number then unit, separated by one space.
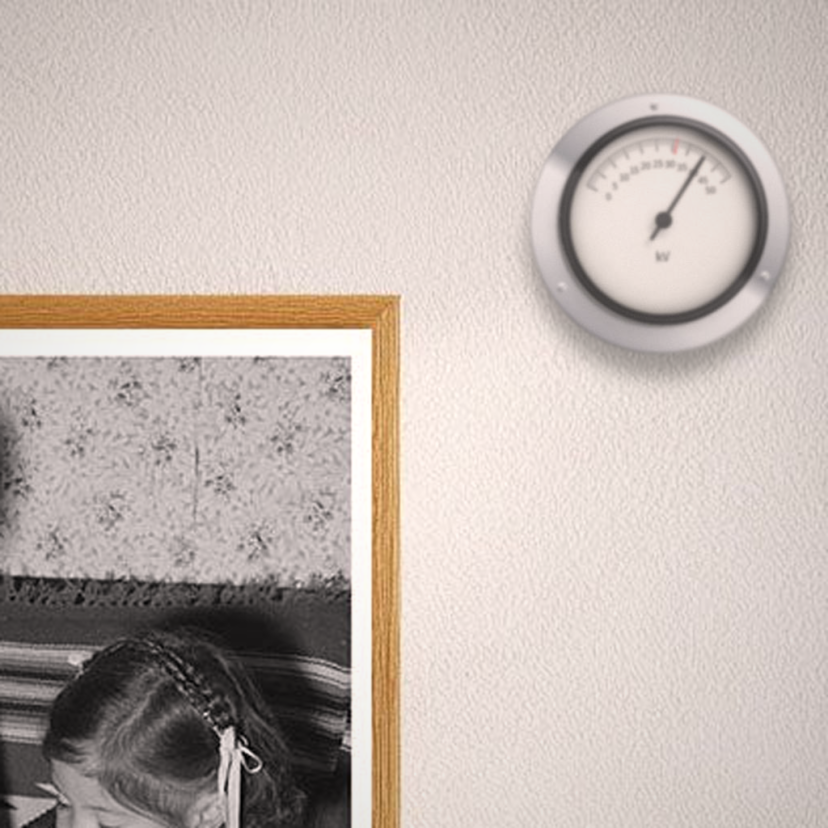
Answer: 40 kV
